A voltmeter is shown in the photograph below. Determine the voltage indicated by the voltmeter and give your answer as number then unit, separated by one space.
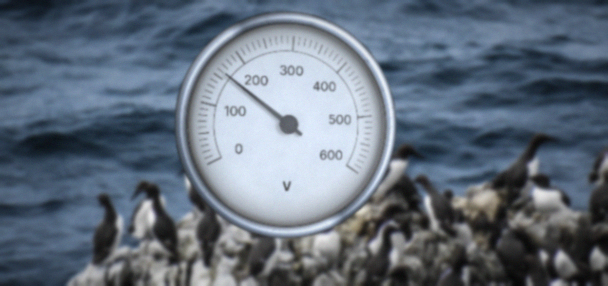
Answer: 160 V
